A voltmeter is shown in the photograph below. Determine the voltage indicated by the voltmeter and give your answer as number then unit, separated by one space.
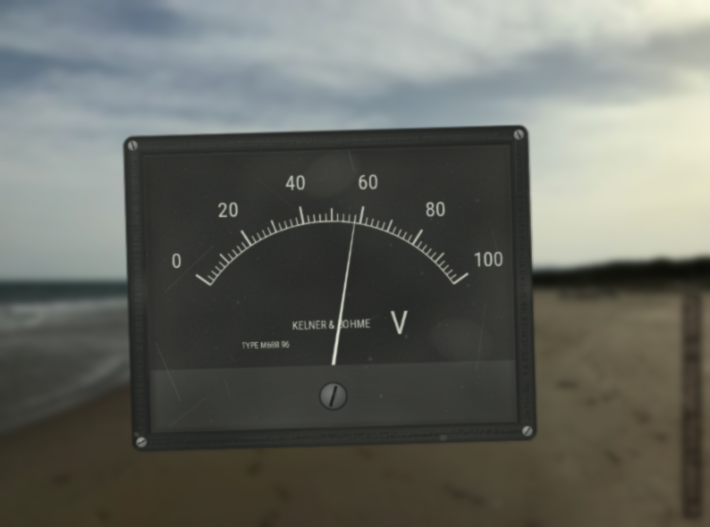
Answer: 58 V
